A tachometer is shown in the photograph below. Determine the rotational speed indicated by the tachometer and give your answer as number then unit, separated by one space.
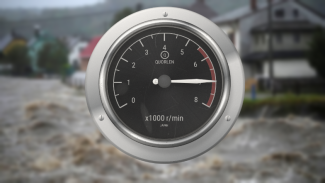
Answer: 7000 rpm
